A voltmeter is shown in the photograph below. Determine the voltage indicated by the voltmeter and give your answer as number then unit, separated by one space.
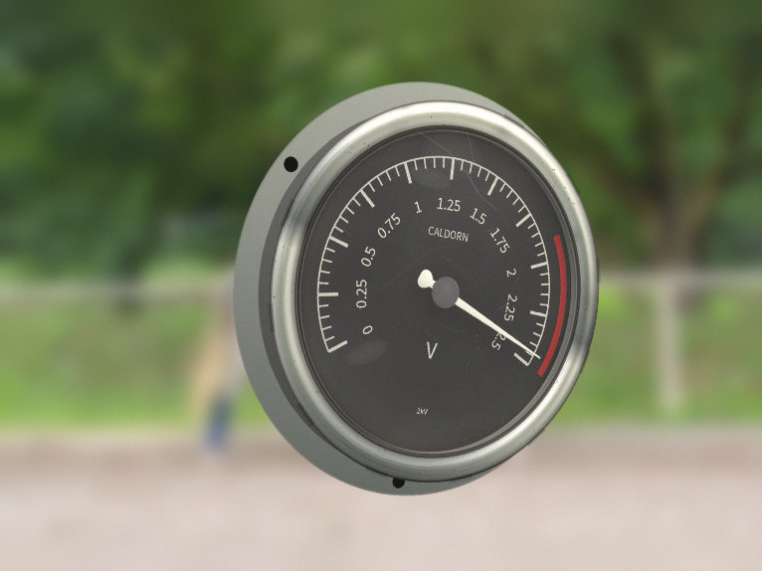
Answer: 2.45 V
